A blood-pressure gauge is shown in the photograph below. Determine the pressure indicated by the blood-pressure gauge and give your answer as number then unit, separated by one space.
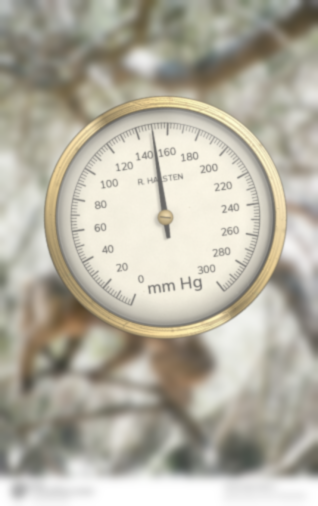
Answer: 150 mmHg
